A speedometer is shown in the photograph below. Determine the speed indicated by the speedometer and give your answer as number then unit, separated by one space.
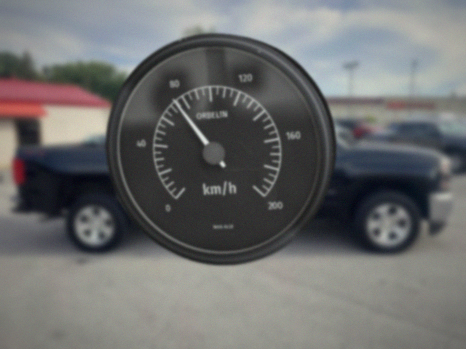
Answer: 75 km/h
